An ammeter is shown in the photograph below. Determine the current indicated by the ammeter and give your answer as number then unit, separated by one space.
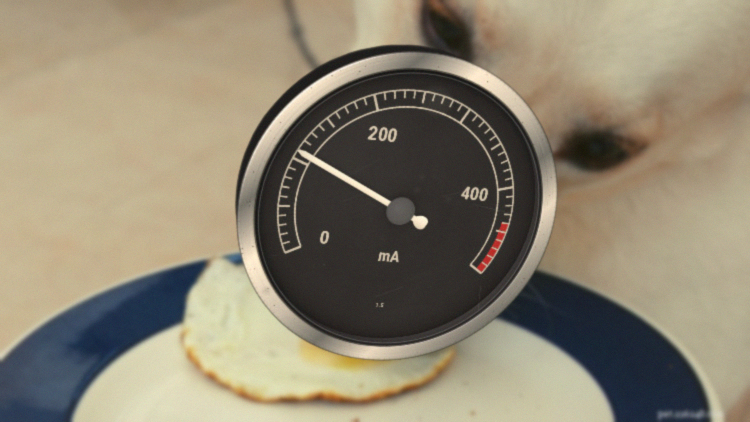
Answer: 110 mA
